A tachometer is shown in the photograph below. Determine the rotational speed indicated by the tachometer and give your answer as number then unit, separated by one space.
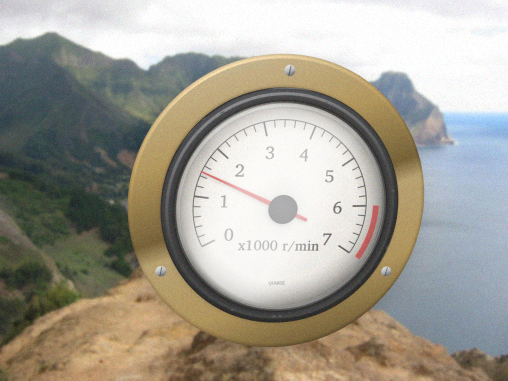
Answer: 1500 rpm
